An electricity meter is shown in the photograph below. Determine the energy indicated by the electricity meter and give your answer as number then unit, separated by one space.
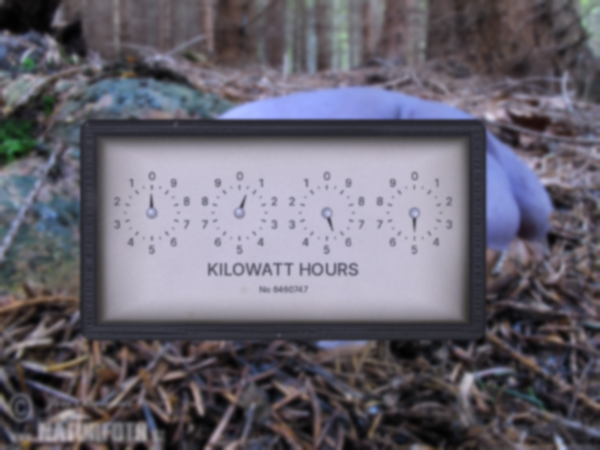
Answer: 55 kWh
